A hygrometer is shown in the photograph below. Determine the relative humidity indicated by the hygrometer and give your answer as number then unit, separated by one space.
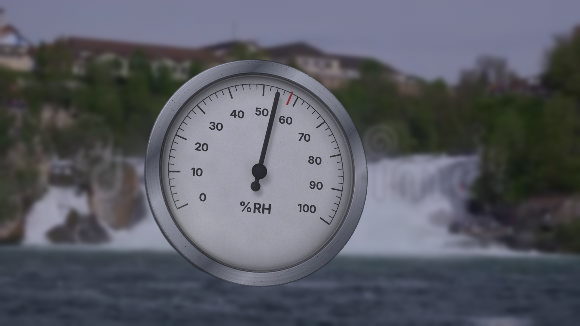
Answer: 54 %
